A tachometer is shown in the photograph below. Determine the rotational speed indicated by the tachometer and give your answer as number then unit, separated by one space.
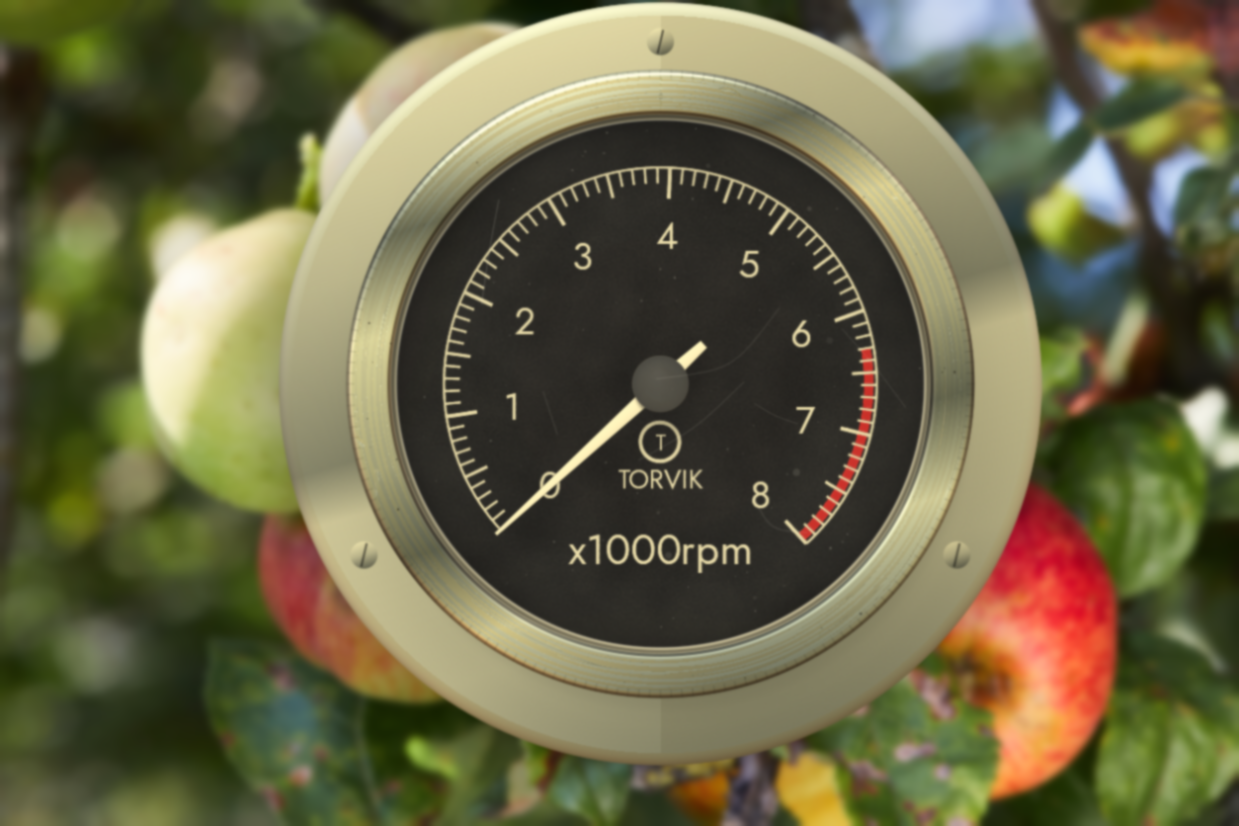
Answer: 0 rpm
